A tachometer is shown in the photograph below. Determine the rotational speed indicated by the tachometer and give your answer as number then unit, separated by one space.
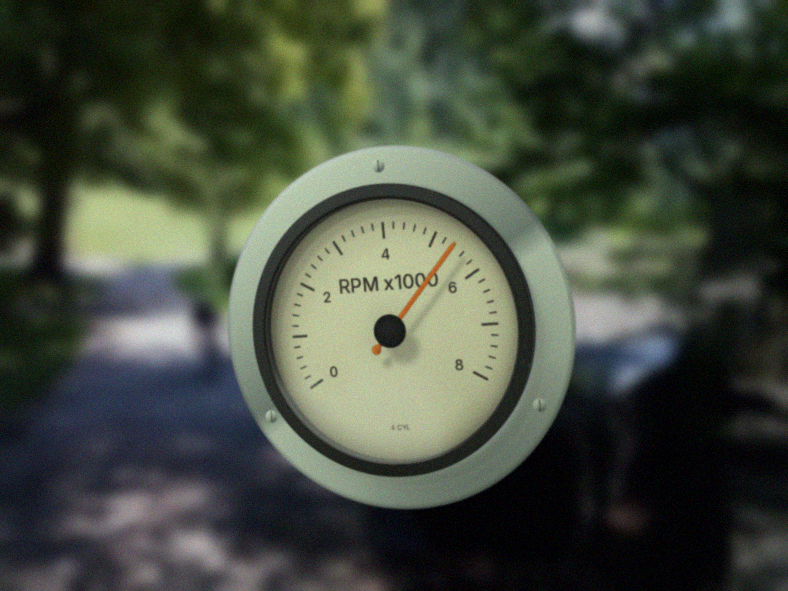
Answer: 5400 rpm
